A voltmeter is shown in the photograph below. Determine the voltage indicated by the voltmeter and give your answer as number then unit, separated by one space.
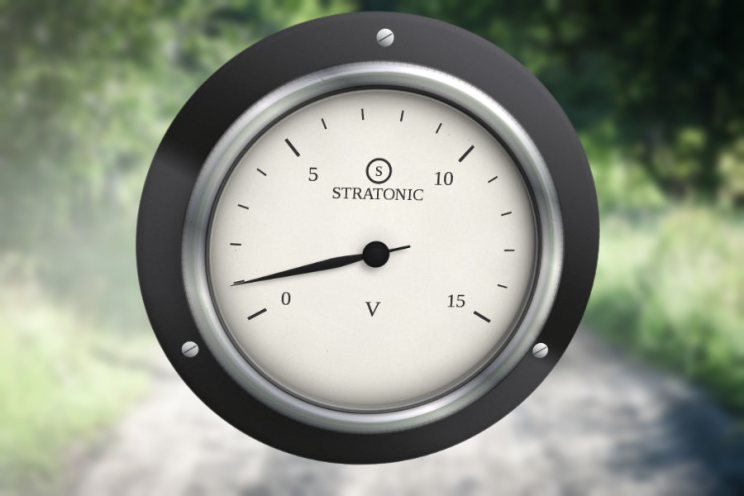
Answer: 1 V
